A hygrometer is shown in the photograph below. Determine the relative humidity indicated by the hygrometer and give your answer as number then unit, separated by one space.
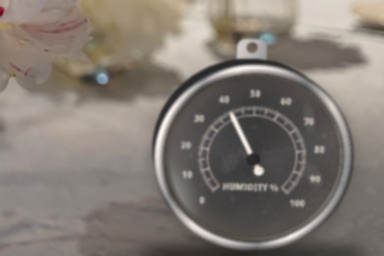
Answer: 40 %
